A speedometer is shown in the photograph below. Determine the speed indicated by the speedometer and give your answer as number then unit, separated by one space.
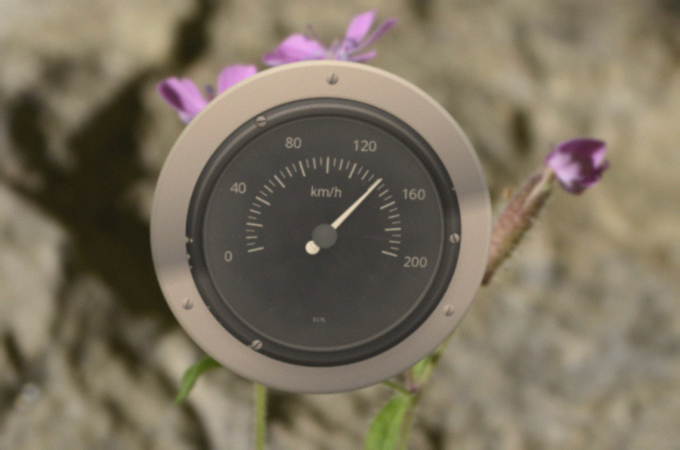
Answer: 140 km/h
